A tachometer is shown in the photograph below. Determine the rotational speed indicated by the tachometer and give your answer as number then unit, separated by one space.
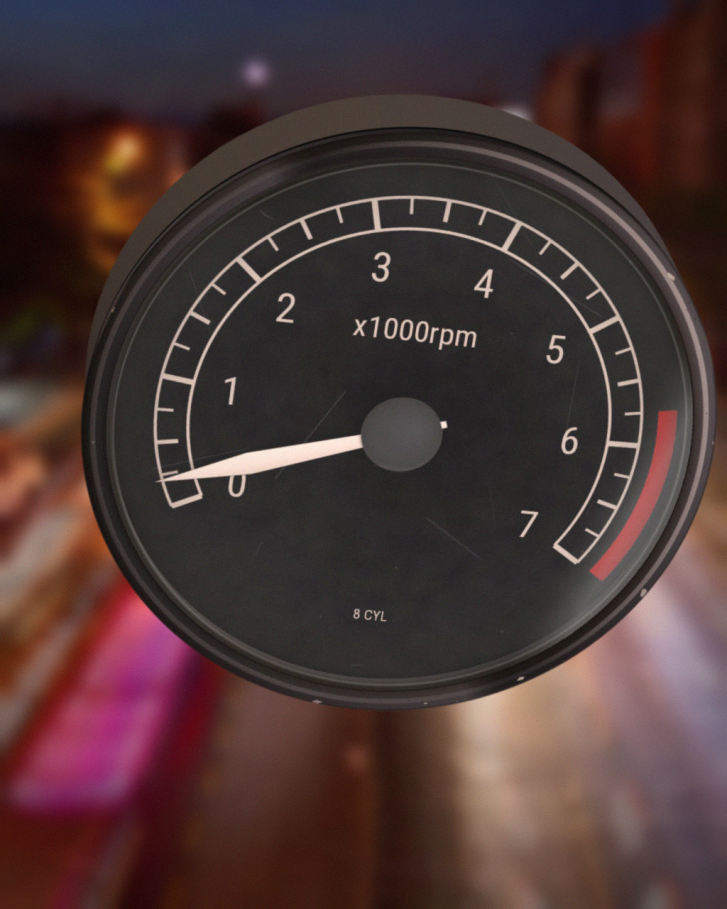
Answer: 250 rpm
